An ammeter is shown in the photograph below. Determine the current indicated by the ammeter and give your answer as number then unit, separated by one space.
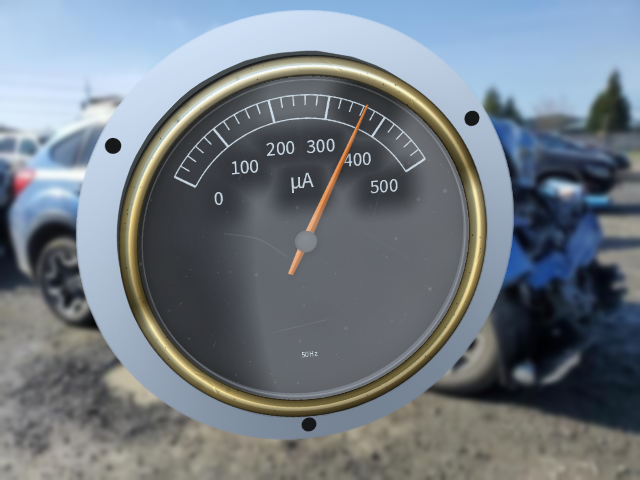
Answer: 360 µA
